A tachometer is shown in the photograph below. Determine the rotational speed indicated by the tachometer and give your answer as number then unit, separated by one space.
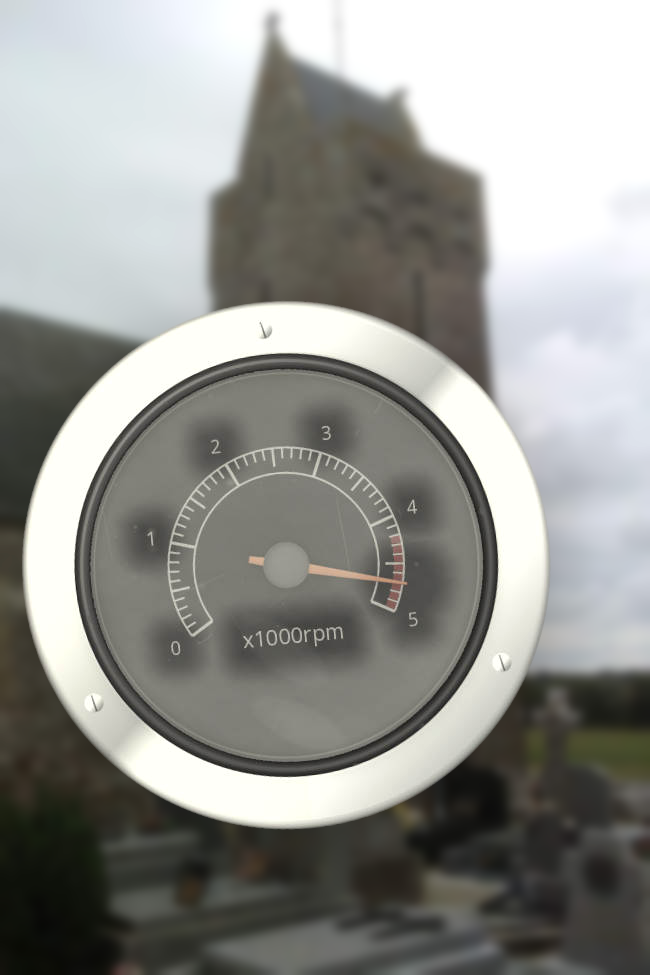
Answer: 4700 rpm
